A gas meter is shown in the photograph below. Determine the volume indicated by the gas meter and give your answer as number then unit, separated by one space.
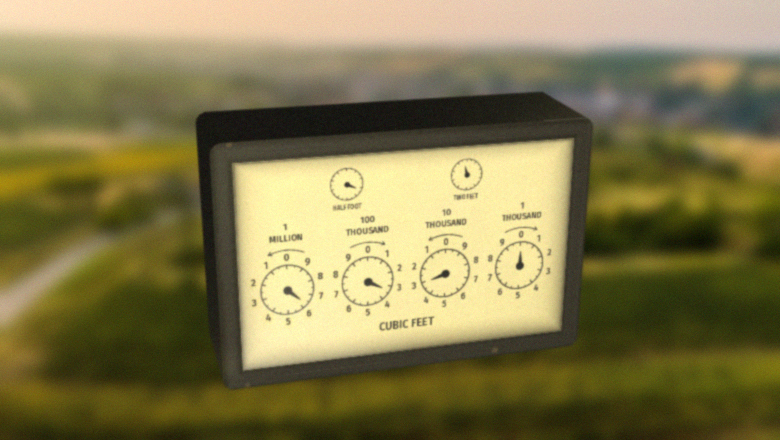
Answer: 633000 ft³
